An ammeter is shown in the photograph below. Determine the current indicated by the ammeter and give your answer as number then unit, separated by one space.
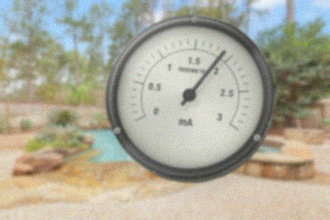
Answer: 1.9 mA
